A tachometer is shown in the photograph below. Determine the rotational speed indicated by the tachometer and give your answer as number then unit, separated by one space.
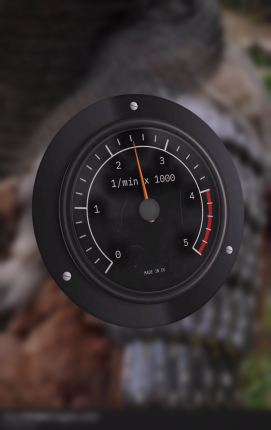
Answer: 2400 rpm
